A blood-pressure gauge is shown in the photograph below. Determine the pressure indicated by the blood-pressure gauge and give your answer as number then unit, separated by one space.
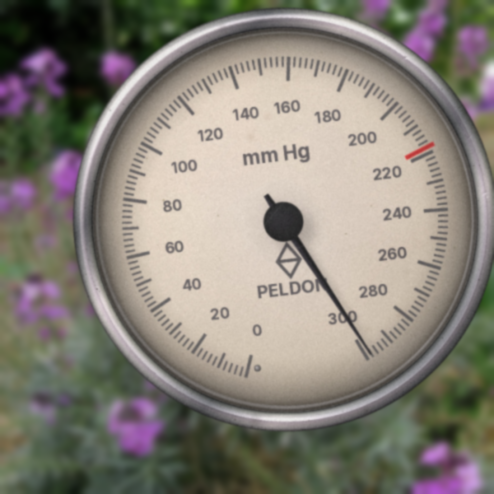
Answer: 298 mmHg
